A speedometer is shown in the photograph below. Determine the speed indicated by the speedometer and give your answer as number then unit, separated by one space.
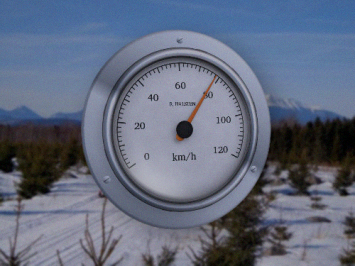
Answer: 78 km/h
